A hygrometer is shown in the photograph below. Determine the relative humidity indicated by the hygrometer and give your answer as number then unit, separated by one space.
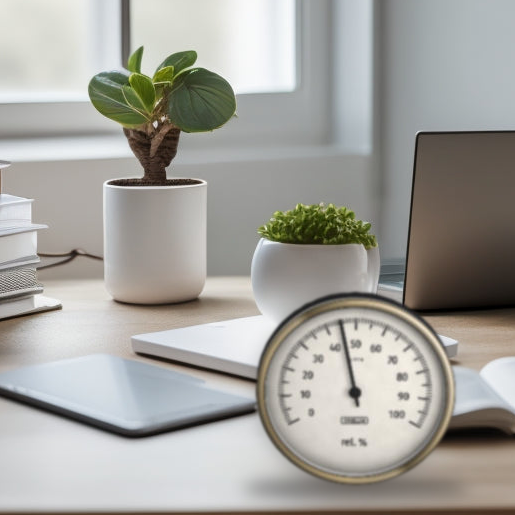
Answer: 45 %
